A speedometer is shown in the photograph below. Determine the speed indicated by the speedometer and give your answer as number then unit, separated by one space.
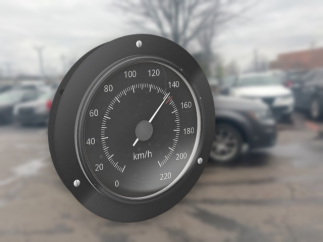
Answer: 140 km/h
